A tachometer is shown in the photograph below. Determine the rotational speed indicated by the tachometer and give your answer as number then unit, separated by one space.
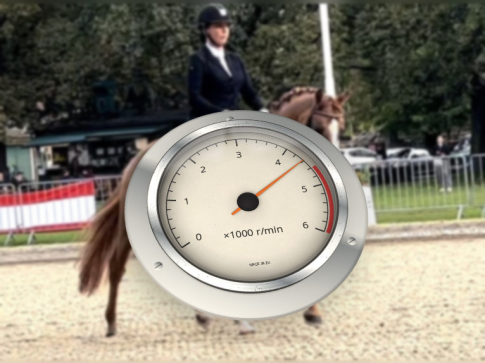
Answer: 4400 rpm
